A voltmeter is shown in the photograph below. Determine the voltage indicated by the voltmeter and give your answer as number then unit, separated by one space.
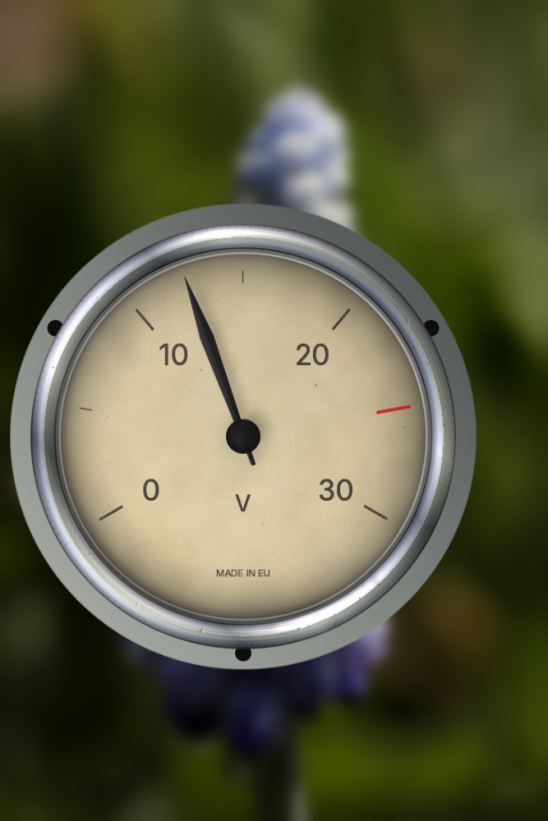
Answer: 12.5 V
